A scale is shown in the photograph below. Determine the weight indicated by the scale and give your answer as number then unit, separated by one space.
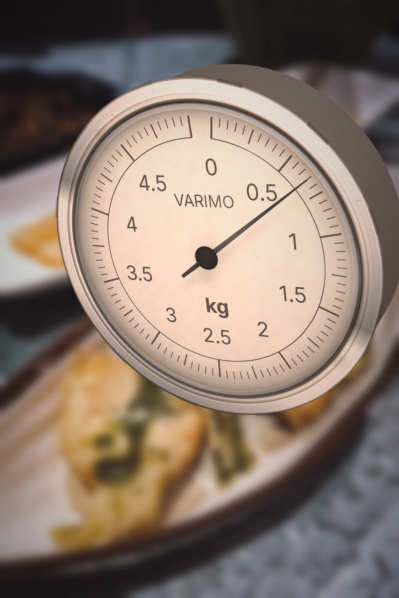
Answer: 0.65 kg
